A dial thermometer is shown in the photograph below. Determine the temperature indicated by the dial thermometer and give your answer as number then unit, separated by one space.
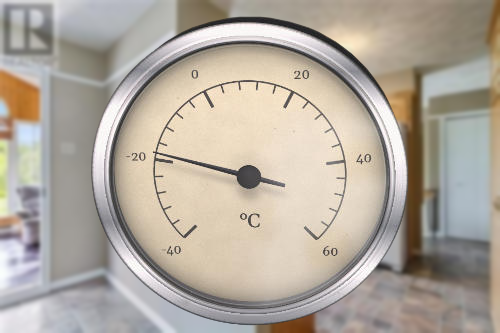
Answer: -18 °C
